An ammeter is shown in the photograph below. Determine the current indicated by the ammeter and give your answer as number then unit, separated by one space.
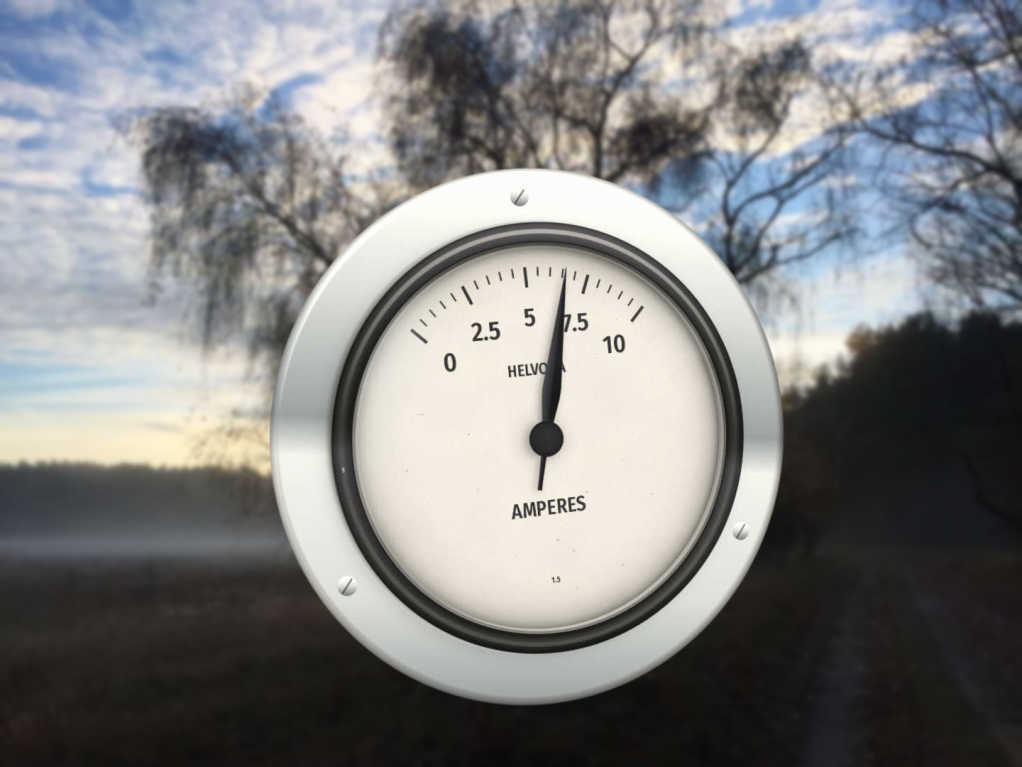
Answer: 6.5 A
